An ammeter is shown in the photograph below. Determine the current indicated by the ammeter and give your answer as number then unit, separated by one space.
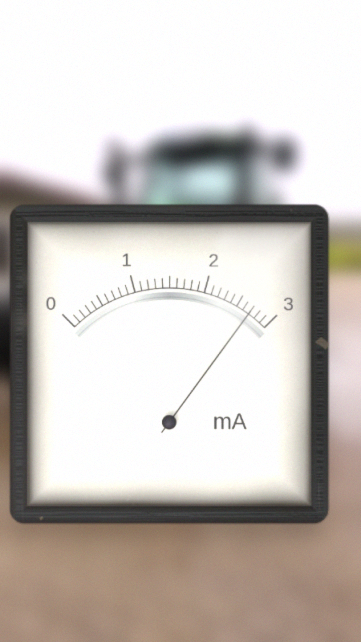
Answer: 2.7 mA
